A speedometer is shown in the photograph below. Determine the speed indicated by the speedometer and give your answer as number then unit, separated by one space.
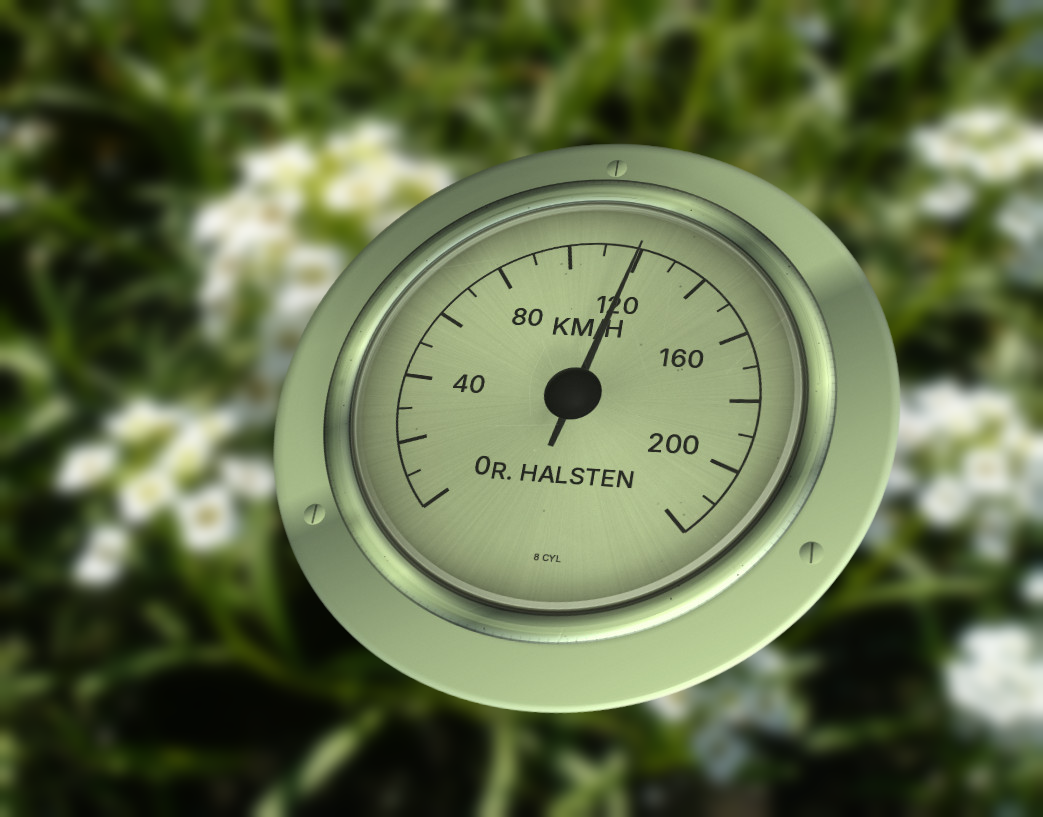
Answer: 120 km/h
